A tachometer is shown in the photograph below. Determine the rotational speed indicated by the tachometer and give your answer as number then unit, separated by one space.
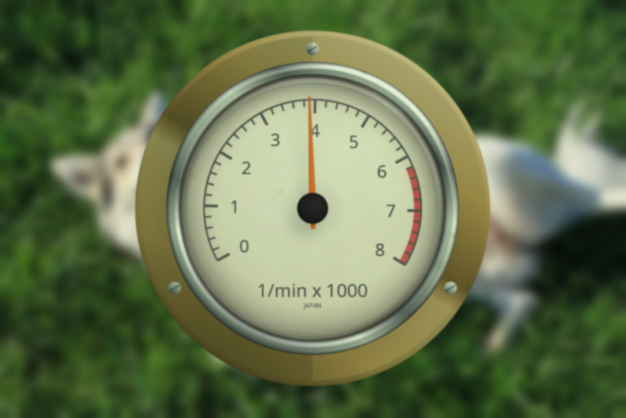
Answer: 3900 rpm
